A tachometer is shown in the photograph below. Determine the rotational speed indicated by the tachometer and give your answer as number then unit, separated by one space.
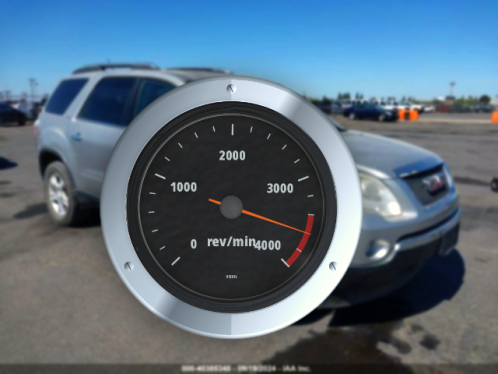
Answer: 3600 rpm
